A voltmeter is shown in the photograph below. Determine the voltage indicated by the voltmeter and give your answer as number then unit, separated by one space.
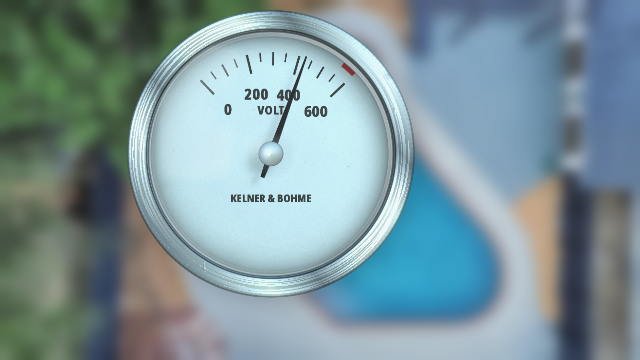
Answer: 425 V
